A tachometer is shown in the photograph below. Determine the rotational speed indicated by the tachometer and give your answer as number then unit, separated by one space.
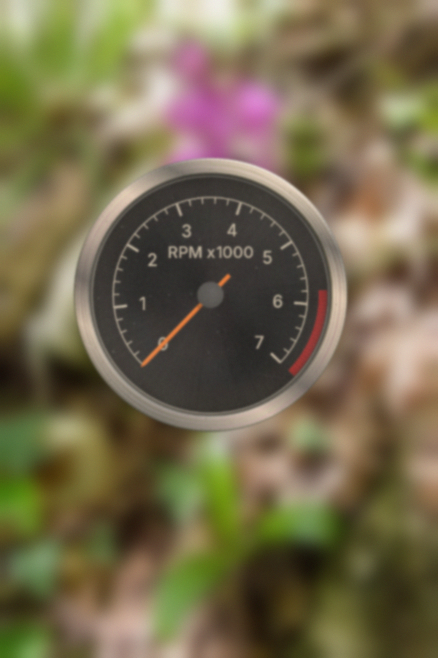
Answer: 0 rpm
